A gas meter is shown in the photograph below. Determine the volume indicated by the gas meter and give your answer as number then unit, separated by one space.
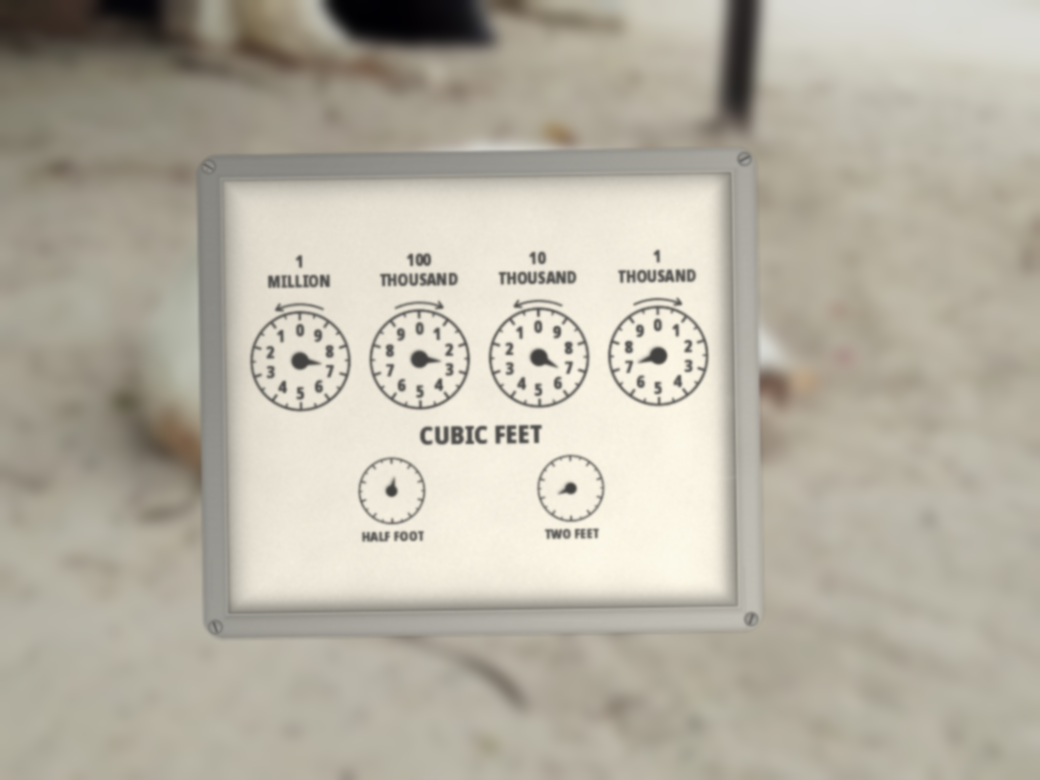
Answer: 726700 ft³
